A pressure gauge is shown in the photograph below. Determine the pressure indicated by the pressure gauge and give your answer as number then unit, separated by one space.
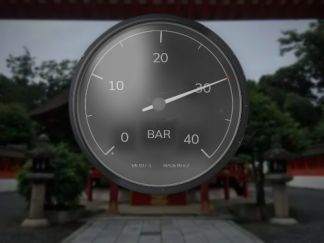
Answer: 30 bar
